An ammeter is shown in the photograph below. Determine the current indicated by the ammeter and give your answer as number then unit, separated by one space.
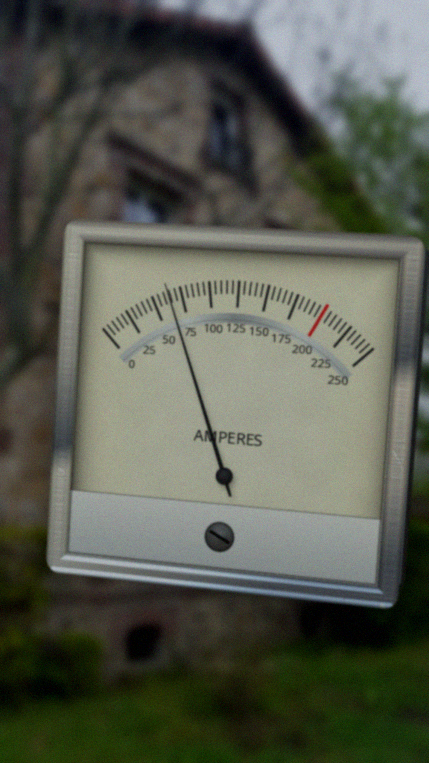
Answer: 65 A
